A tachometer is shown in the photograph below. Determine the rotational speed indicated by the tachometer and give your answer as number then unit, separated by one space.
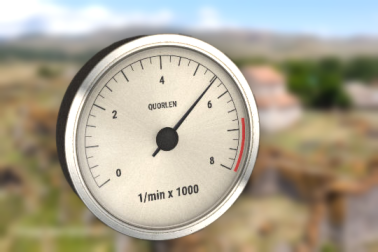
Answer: 5500 rpm
